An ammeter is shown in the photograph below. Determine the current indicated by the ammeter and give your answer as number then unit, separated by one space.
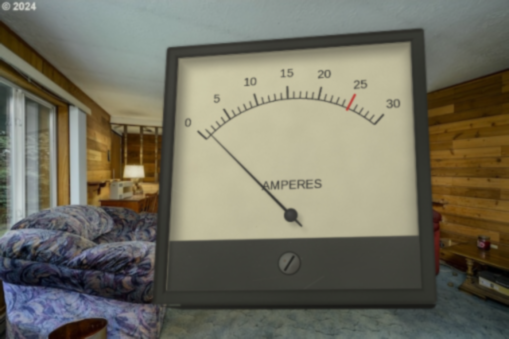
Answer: 1 A
